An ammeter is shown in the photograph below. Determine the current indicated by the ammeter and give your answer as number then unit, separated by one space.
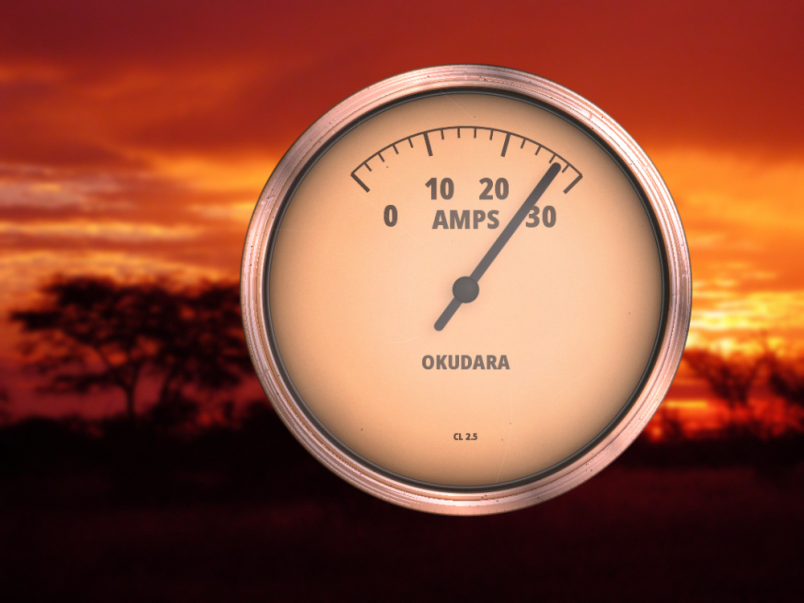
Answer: 27 A
